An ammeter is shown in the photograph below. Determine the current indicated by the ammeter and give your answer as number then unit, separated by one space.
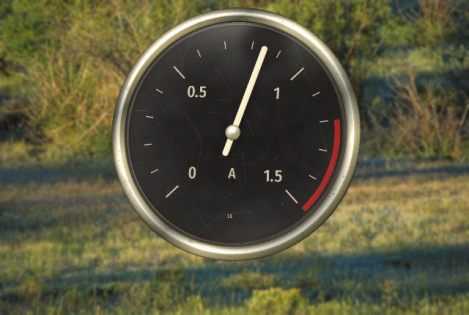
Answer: 0.85 A
